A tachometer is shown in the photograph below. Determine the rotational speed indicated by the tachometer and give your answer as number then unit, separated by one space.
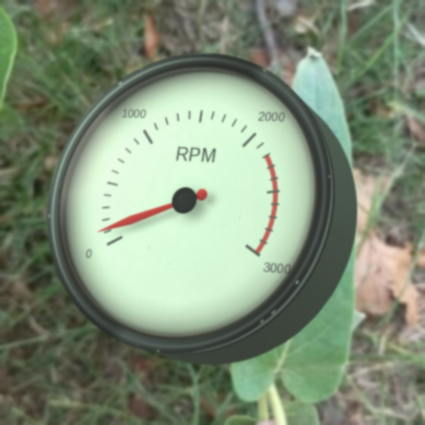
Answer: 100 rpm
